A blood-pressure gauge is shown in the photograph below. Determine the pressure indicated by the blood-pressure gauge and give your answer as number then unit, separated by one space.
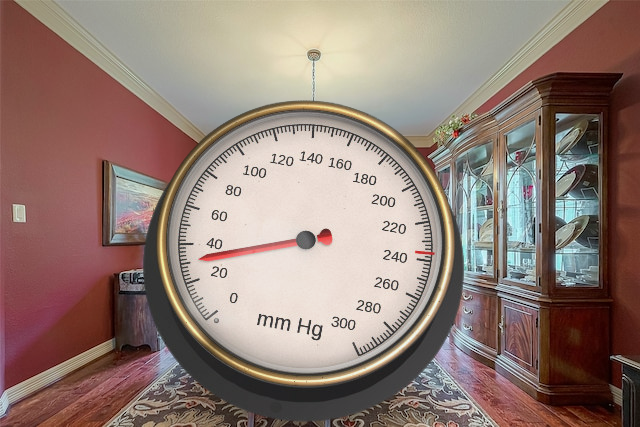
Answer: 30 mmHg
